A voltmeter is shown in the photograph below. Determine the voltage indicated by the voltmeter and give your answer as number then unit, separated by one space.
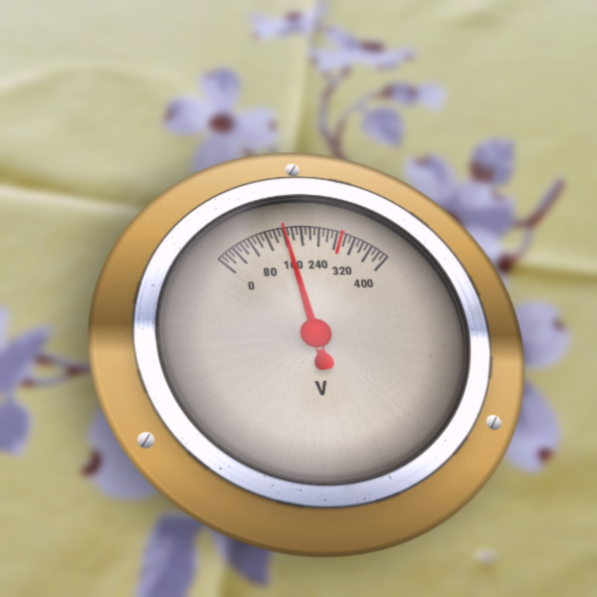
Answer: 160 V
